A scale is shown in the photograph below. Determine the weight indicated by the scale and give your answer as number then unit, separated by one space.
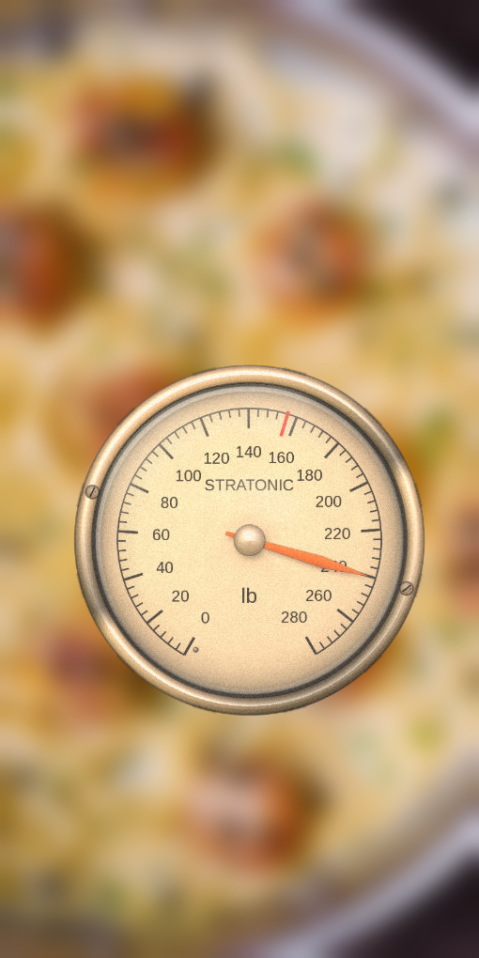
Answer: 240 lb
